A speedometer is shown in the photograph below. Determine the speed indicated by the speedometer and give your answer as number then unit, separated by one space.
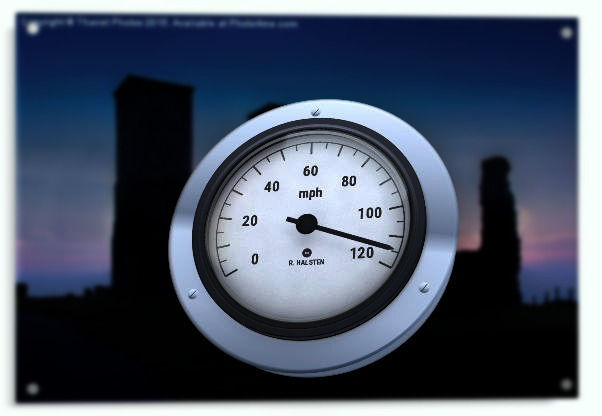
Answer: 115 mph
